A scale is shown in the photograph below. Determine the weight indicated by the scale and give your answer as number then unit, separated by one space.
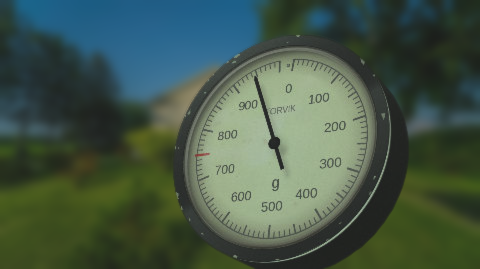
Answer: 950 g
